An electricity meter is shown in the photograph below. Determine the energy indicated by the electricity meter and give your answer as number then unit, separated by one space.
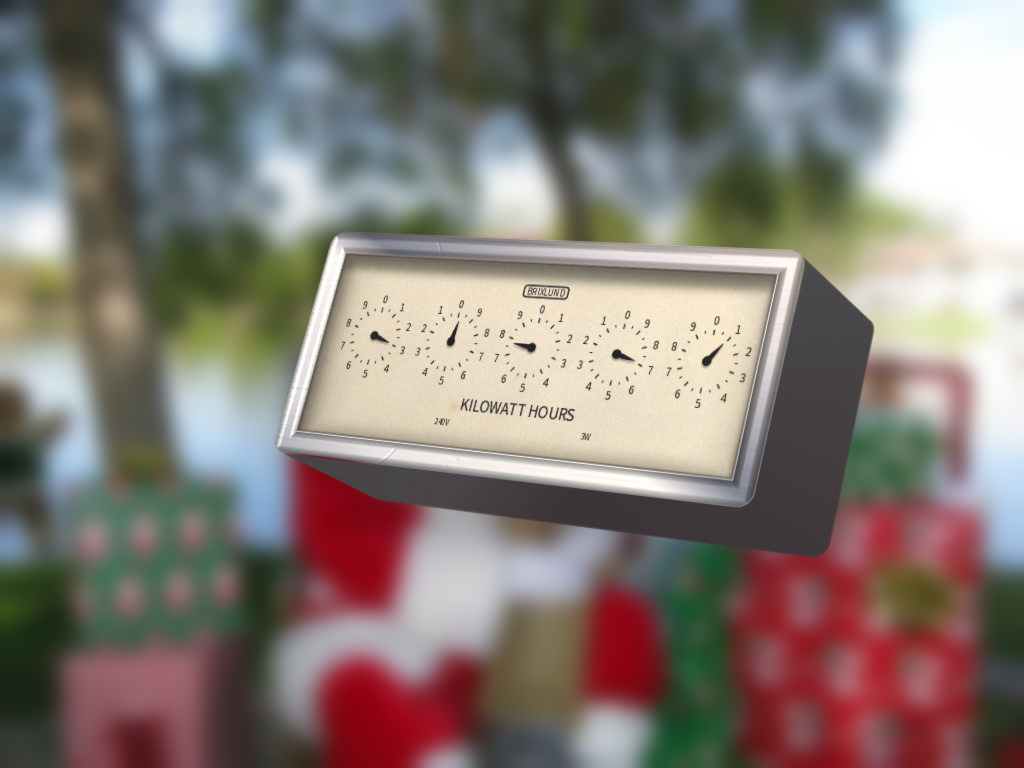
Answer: 29771 kWh
